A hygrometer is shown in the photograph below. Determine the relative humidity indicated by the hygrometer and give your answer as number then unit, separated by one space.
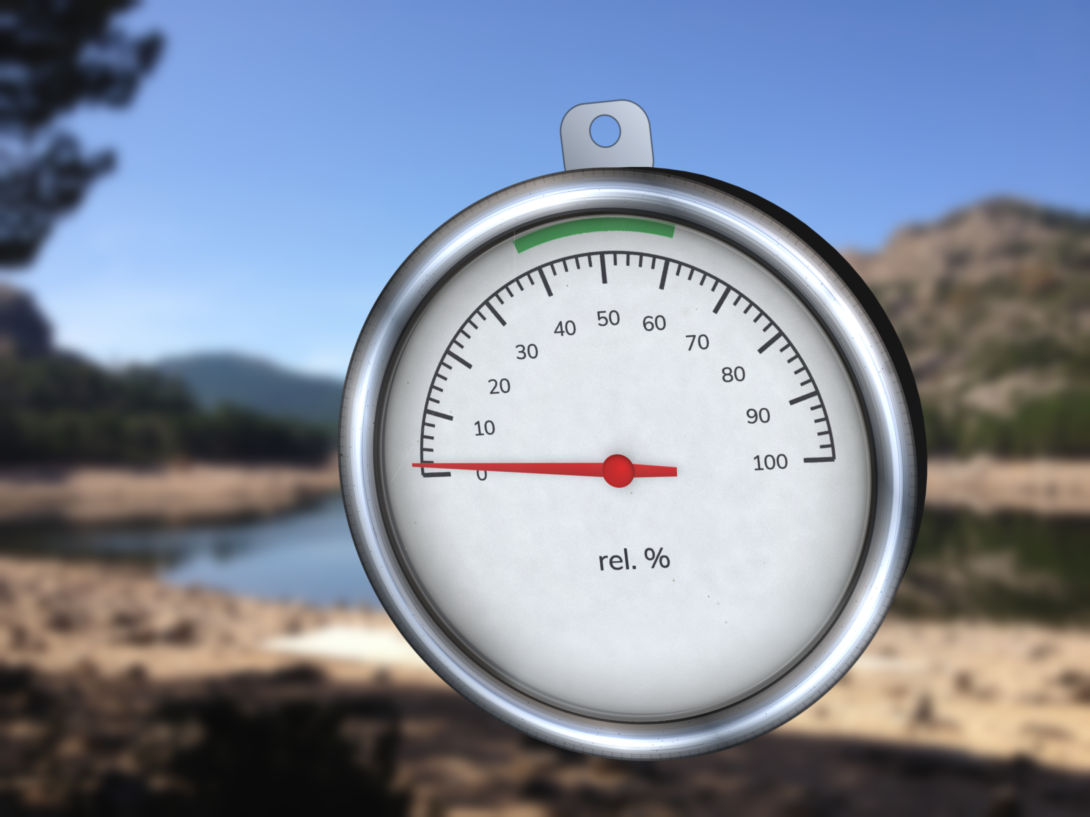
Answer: 2 %
